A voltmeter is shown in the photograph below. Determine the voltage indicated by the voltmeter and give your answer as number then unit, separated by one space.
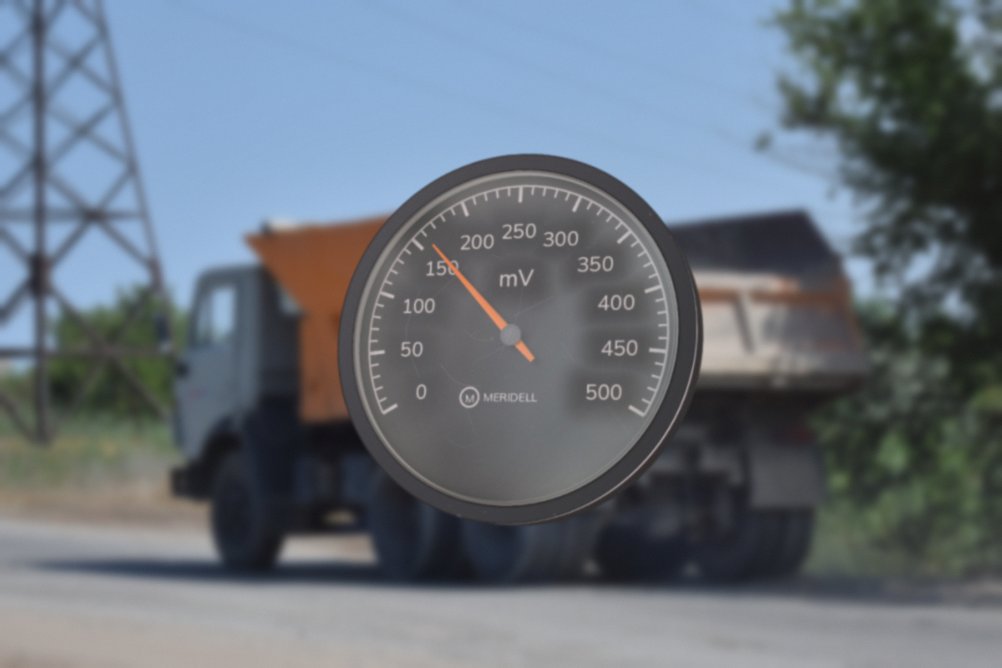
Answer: 160 mV
